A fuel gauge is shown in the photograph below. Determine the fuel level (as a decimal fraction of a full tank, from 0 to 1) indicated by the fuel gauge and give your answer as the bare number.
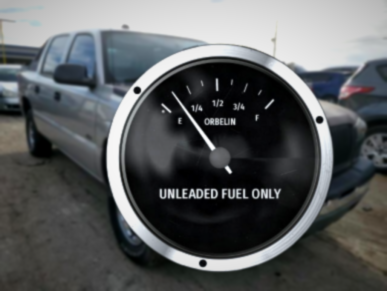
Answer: 0.125
